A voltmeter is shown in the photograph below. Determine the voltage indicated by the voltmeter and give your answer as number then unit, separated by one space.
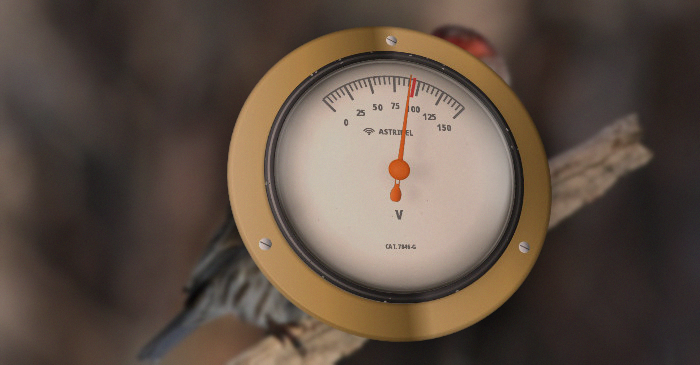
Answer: 90 V
